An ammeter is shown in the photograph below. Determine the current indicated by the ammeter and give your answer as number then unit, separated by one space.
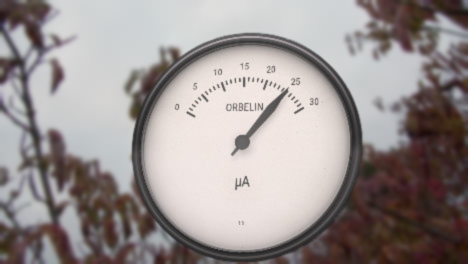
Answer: 25 µA
